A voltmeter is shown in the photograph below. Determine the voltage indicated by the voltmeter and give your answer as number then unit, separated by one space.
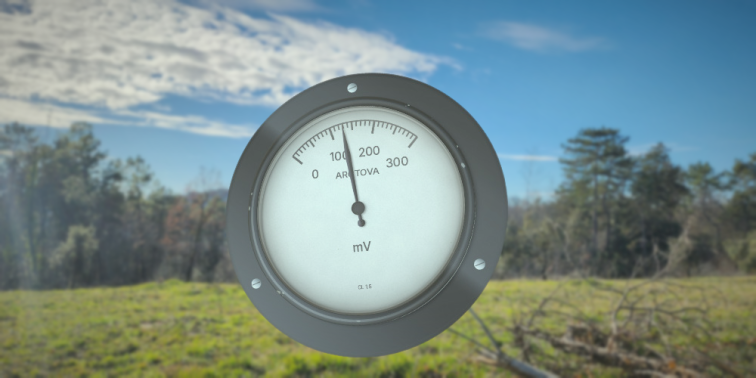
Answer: 130 mV
